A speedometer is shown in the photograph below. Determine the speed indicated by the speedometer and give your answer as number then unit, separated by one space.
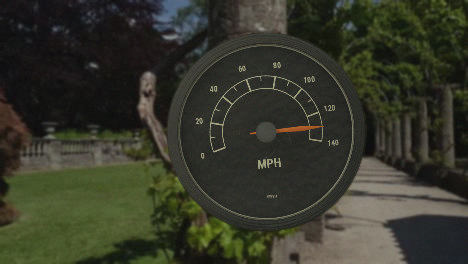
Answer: 130 mph
